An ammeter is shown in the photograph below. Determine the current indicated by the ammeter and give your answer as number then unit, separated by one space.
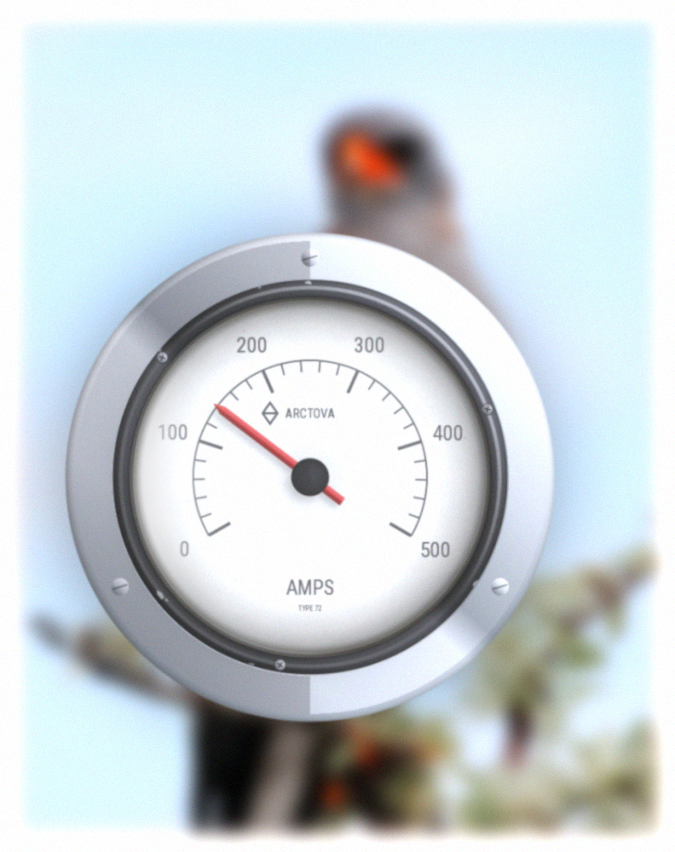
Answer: 140 A
